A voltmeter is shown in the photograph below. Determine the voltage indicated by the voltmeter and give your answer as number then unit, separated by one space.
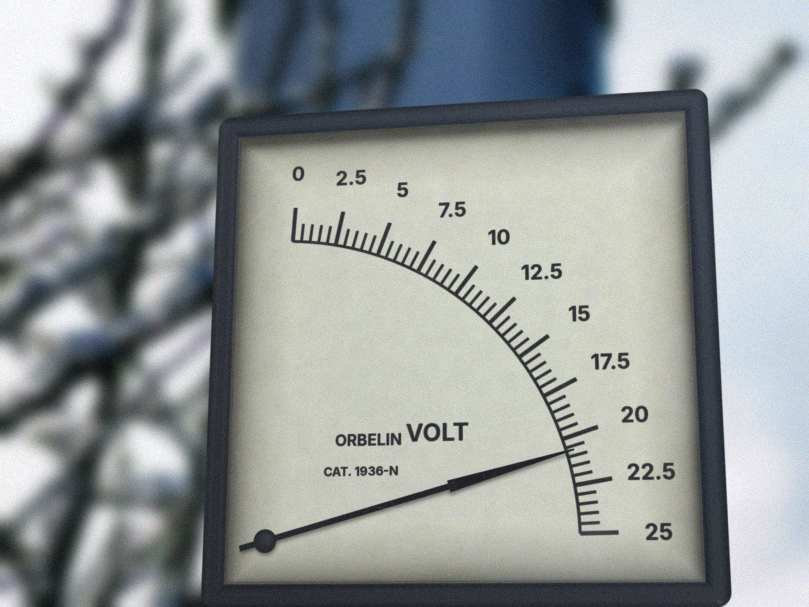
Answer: 20.75 V
